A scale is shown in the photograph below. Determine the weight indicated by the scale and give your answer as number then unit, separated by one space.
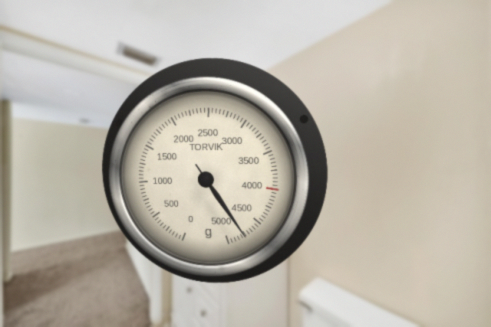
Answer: 4750 g
